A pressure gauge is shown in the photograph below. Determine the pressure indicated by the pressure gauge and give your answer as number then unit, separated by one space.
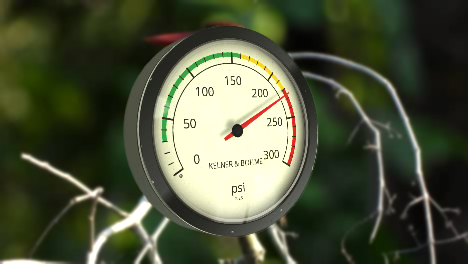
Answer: 225 psi
